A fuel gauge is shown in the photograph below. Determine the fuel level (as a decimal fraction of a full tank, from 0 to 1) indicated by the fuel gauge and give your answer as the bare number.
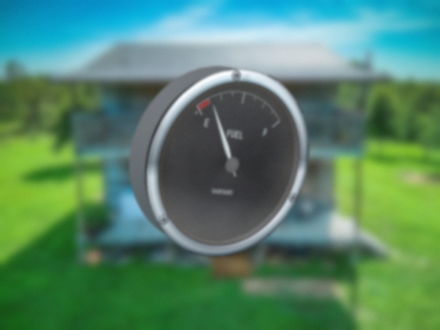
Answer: 0.125
